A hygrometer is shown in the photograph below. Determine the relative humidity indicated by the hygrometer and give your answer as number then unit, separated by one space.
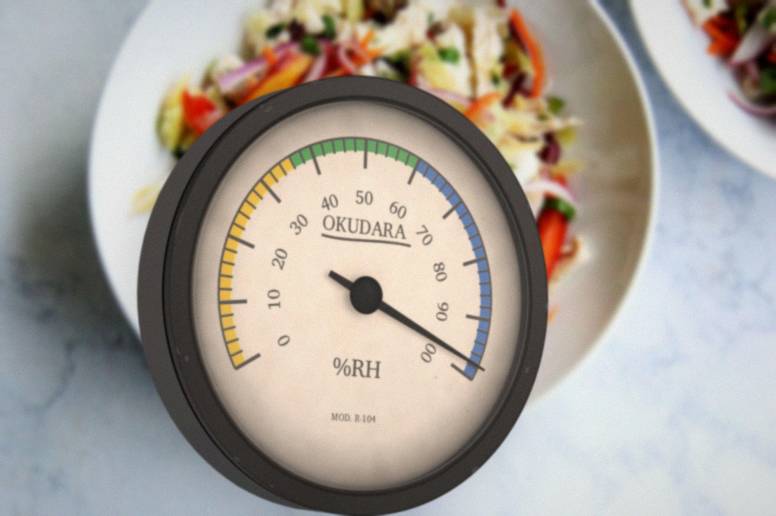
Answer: 98 %
